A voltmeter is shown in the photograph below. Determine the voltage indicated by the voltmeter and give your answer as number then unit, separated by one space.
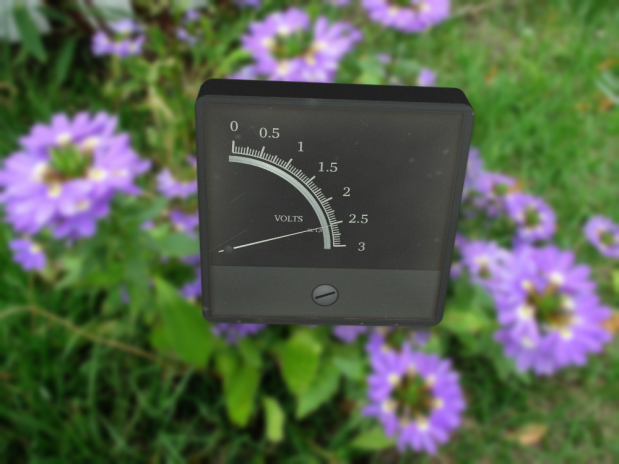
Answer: 2.5 V
